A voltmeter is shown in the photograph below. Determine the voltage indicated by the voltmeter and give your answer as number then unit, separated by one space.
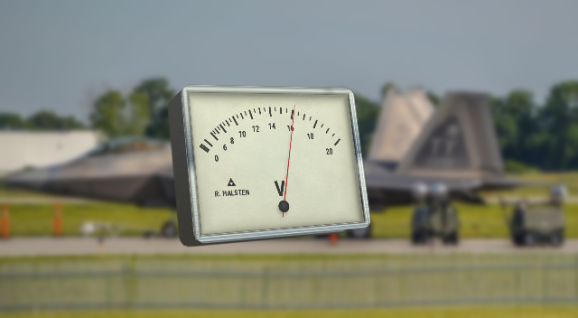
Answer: 16 V
